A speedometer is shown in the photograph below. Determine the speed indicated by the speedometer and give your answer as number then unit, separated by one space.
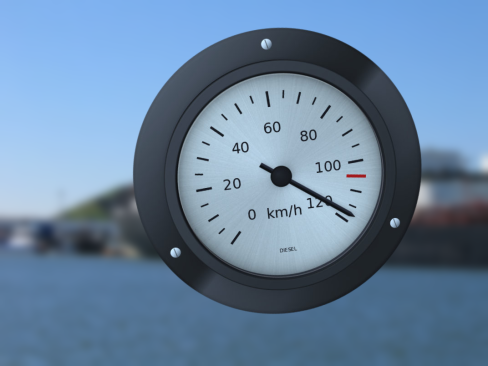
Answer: 117.5 km/h
